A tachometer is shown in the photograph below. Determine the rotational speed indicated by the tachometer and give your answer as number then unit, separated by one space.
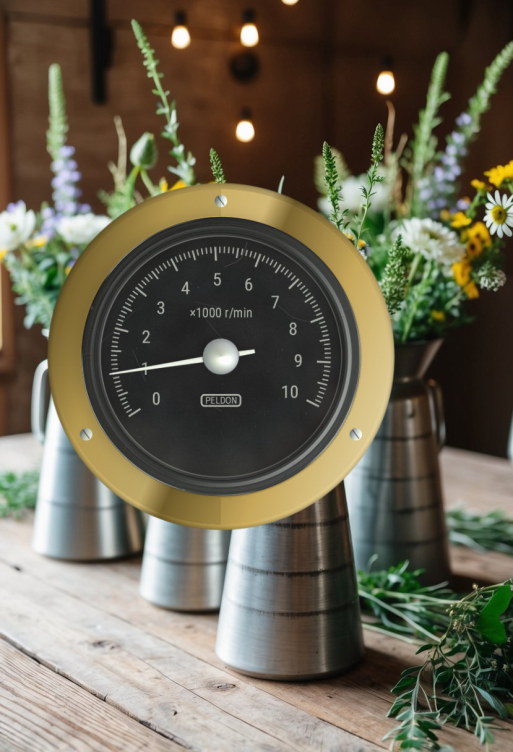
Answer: 1000 rpm
